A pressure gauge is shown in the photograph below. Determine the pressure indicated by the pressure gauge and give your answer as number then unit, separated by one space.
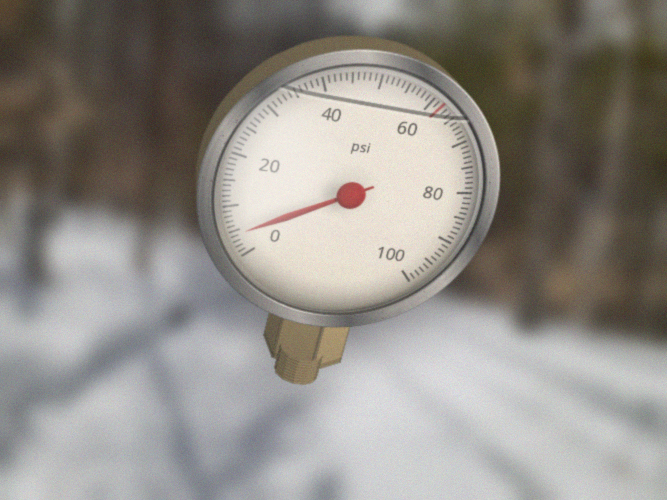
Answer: 5 psi
